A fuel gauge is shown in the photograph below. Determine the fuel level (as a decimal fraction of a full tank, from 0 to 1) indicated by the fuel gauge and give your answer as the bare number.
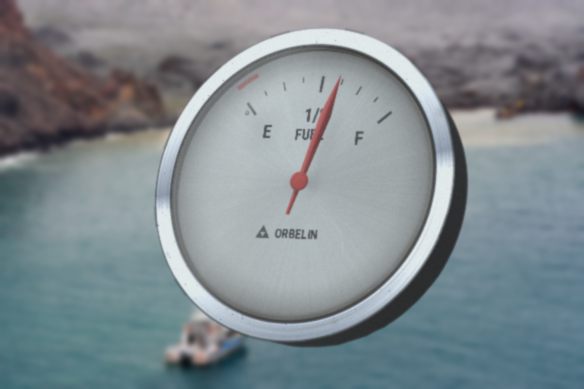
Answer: 0.625
